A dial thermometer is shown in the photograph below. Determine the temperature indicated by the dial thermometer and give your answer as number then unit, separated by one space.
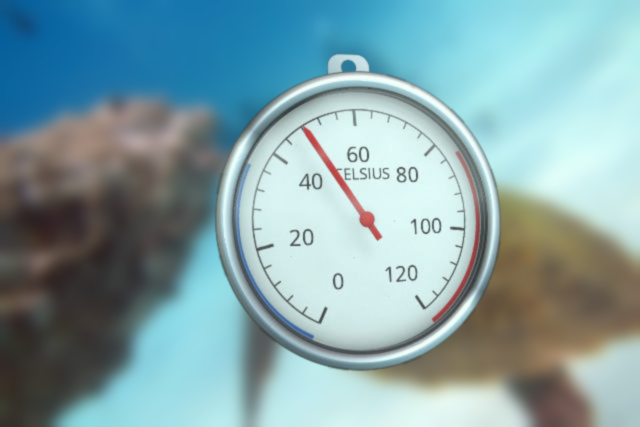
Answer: 48 °C
